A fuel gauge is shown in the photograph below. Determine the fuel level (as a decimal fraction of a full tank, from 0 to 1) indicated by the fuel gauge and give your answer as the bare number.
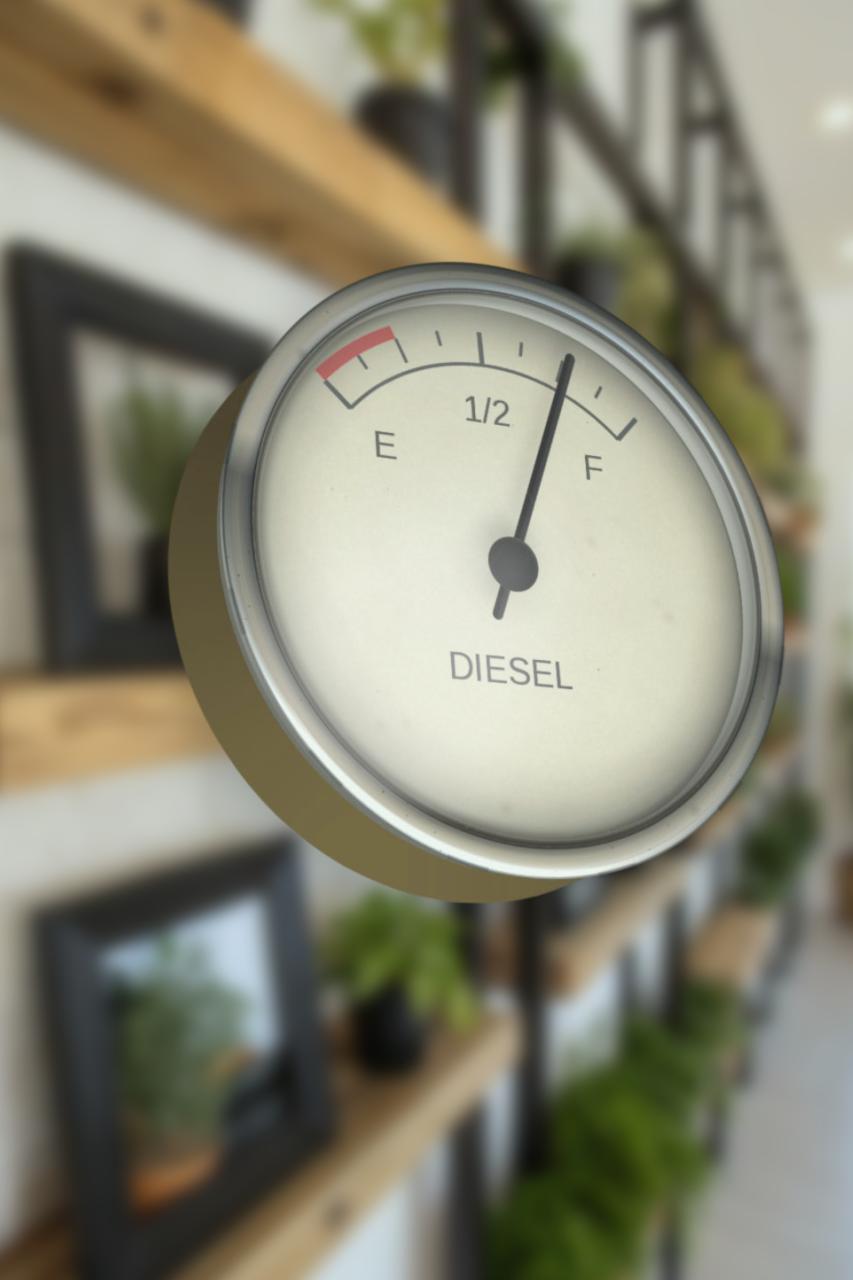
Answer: 0.75
